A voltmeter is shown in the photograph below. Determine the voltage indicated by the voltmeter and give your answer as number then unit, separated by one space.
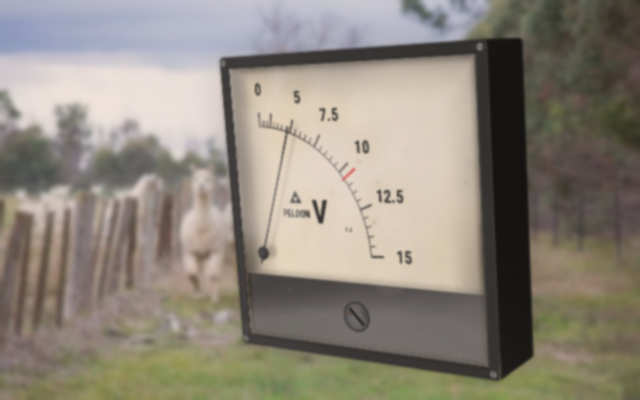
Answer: 5 V
